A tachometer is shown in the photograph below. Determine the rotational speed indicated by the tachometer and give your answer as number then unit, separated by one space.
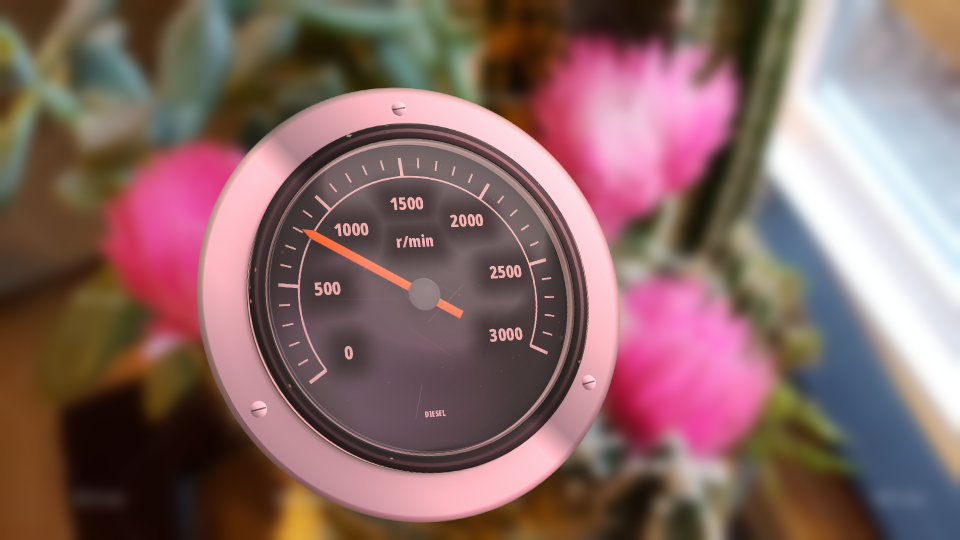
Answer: 800 rpm
